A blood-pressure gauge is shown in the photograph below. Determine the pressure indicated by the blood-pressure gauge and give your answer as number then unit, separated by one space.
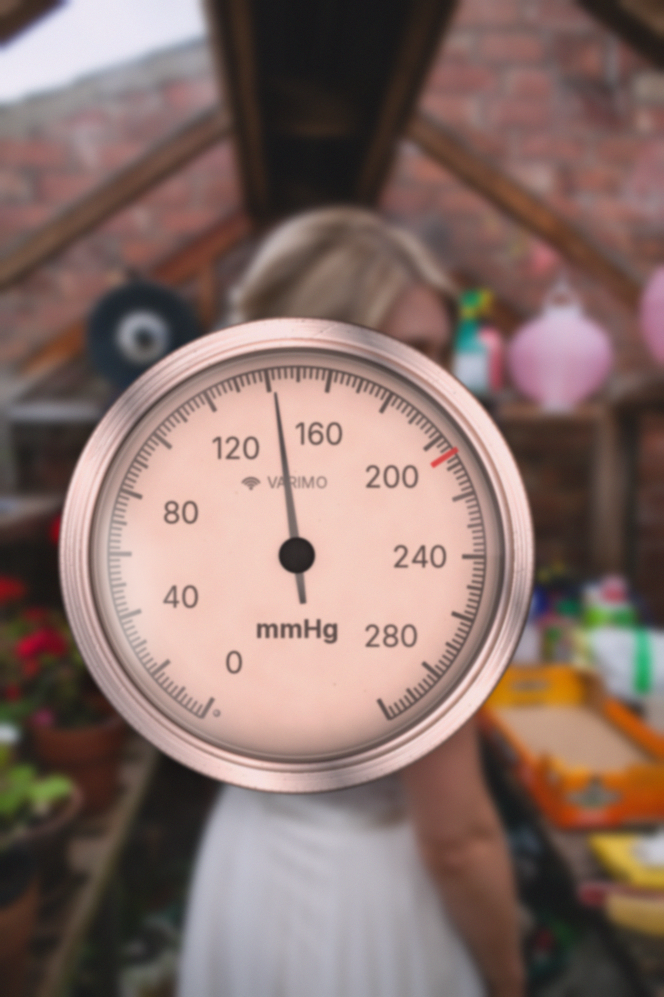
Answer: 142 mmHg
